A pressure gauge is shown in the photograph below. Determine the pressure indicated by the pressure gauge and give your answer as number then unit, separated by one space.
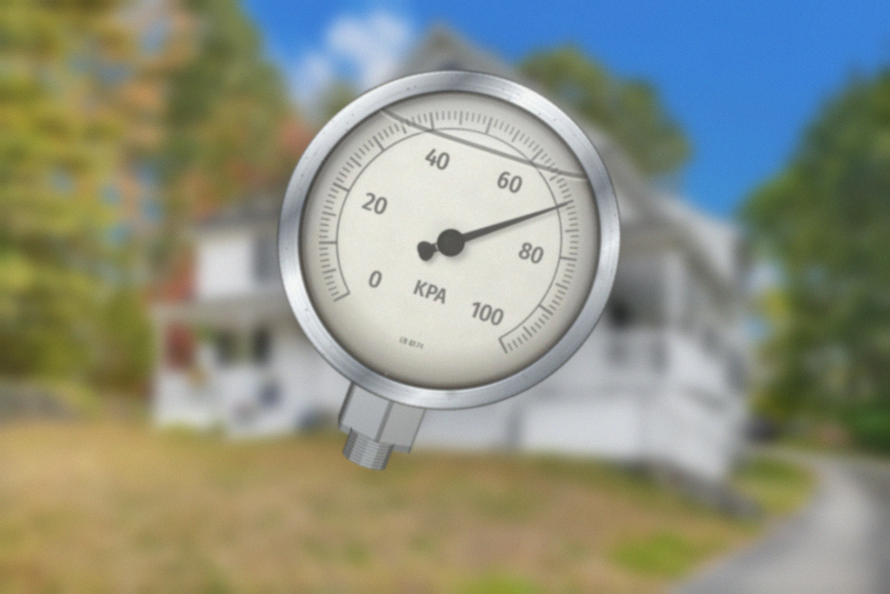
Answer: 70 kPa
